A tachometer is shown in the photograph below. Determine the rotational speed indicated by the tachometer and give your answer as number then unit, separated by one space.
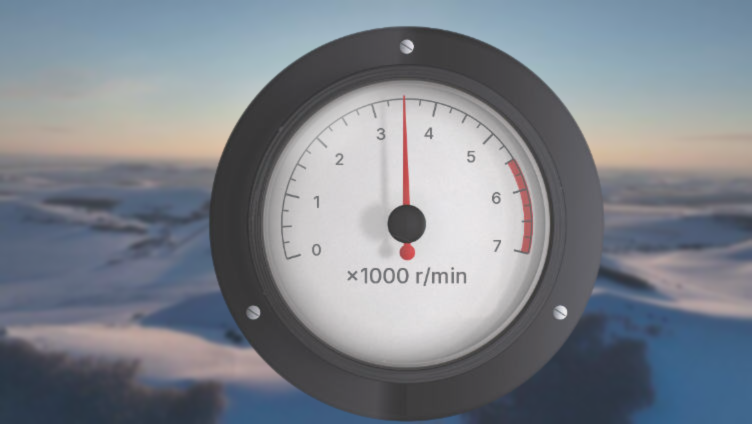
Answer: 3500 rpm
